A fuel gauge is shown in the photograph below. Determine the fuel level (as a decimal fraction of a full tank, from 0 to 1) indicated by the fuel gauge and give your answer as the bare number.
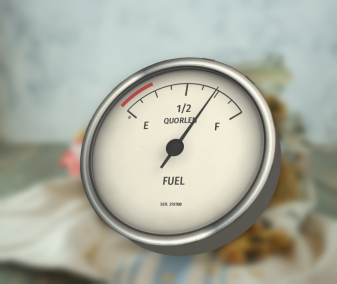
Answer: 0.75
